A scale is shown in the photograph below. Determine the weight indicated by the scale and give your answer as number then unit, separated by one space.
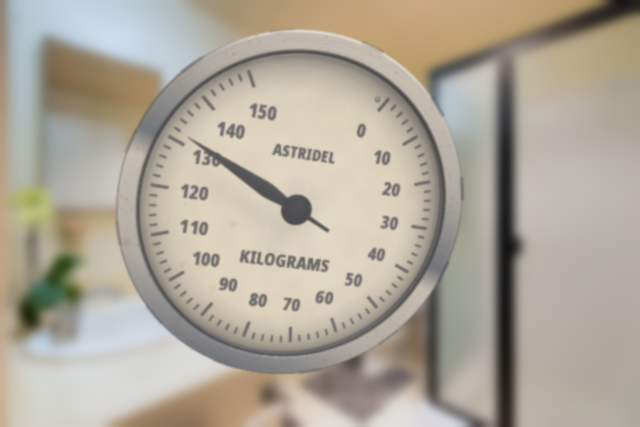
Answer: 132 kg
